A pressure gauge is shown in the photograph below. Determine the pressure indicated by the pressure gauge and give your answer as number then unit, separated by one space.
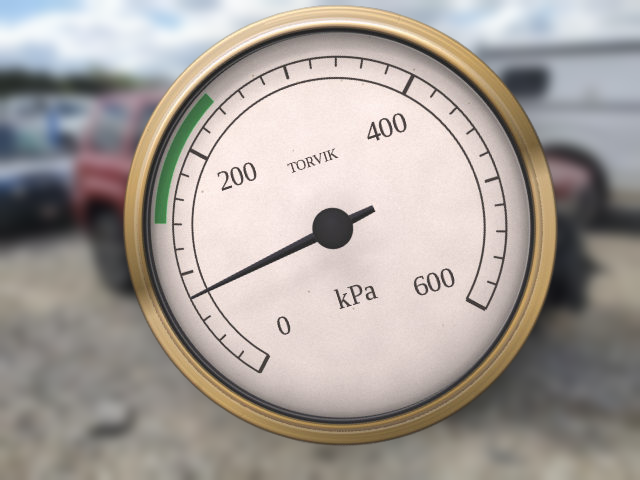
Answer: 80 kPa
